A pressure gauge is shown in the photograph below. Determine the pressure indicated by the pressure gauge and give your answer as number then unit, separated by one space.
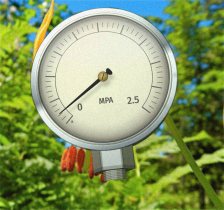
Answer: 0.1 MPa
